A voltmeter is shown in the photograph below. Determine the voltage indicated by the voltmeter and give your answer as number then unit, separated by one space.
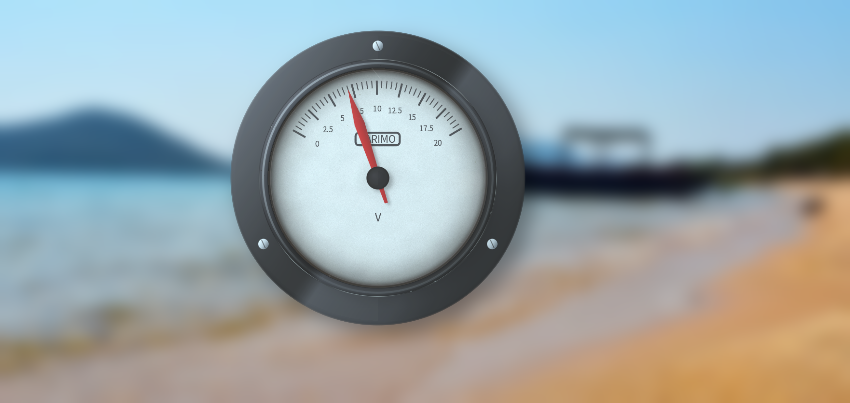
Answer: 7 V
